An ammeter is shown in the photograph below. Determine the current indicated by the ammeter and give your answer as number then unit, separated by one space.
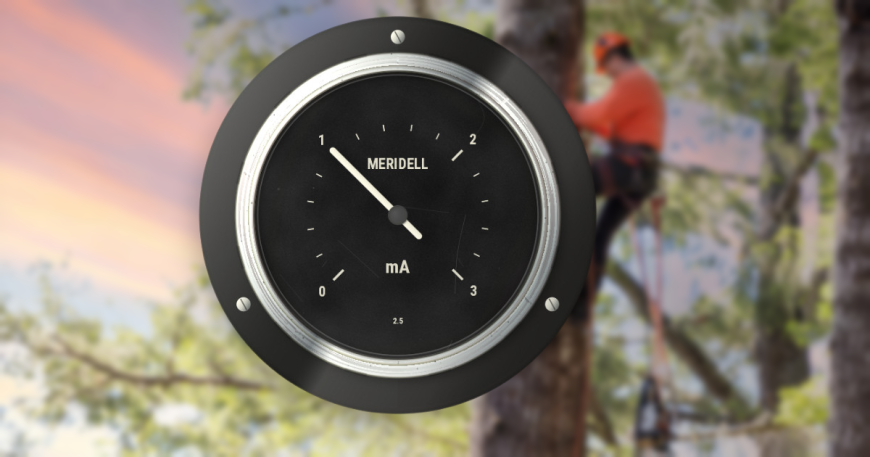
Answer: 1 mA
